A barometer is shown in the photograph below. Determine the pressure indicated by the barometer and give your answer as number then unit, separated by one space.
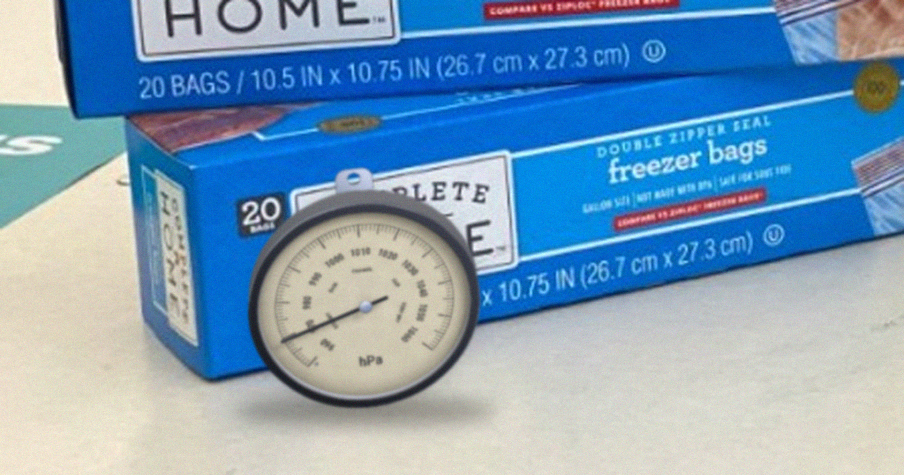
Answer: 970 hPa
